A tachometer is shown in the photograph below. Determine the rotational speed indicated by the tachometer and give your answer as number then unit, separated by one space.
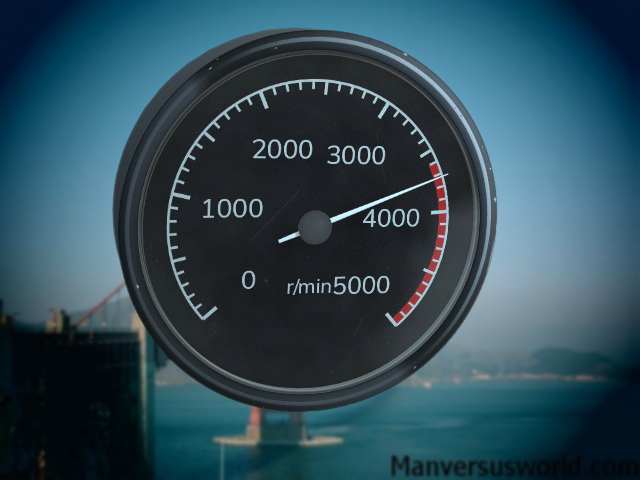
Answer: 3700 rpm
